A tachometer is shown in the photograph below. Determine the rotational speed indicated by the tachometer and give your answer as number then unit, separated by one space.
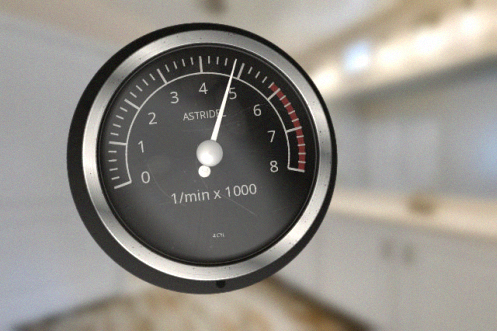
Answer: 4800 rpm
